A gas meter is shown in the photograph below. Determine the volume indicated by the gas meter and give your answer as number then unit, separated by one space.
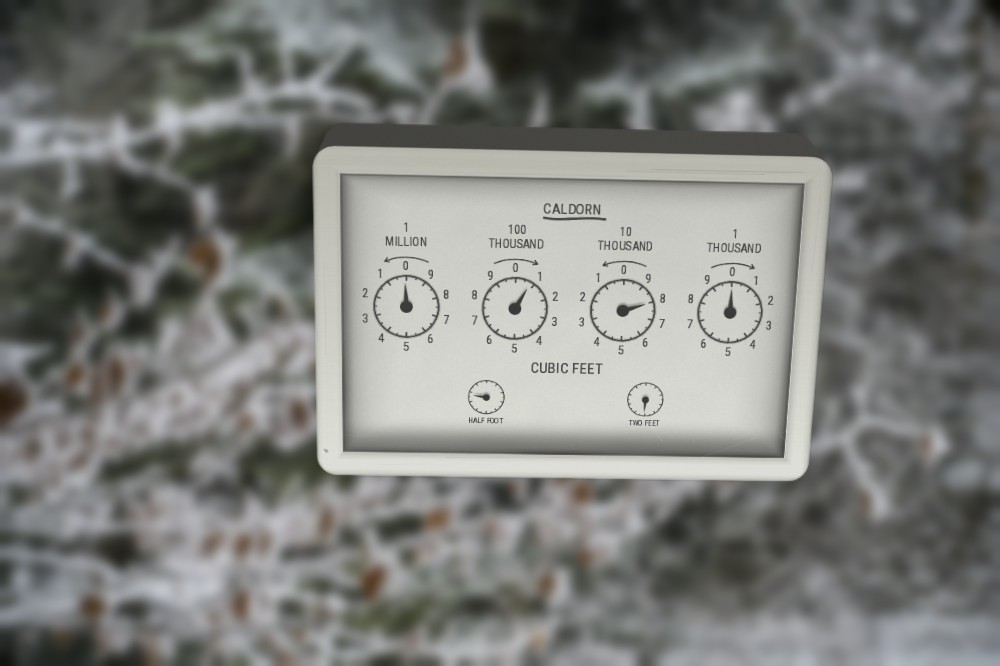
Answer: 8000 ft³
